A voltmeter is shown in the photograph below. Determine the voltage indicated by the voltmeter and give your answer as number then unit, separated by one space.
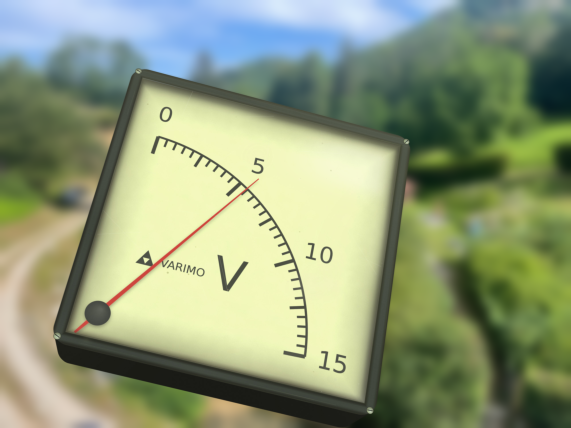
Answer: 5.5 V
